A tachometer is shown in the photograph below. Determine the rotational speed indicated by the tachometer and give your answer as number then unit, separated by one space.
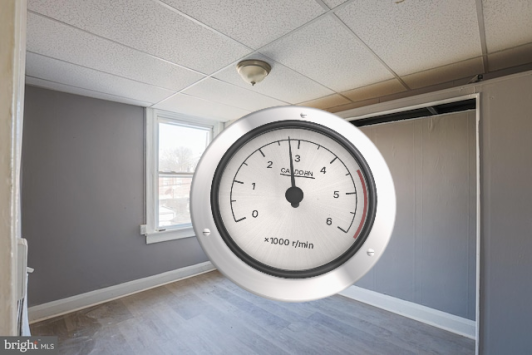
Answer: 2750 rpm
